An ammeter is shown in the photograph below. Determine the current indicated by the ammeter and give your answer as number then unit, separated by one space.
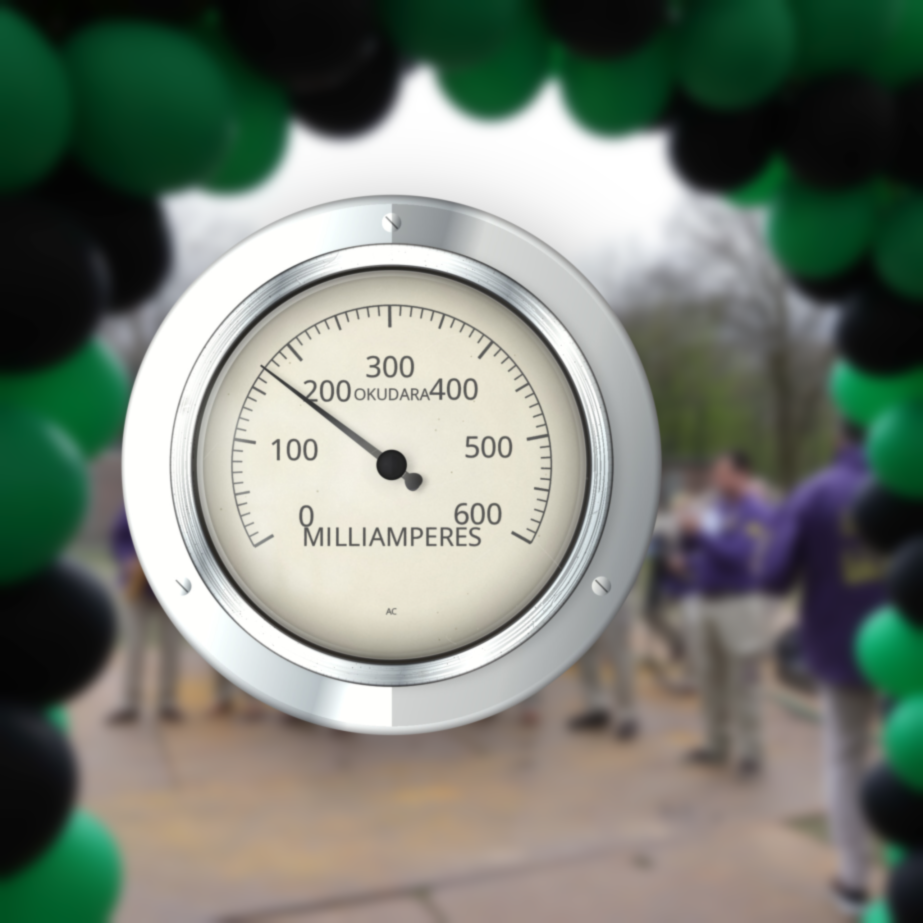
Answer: 170 mA
